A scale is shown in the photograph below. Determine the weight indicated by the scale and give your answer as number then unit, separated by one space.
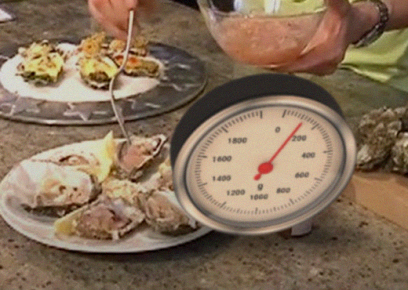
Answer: 100 g
